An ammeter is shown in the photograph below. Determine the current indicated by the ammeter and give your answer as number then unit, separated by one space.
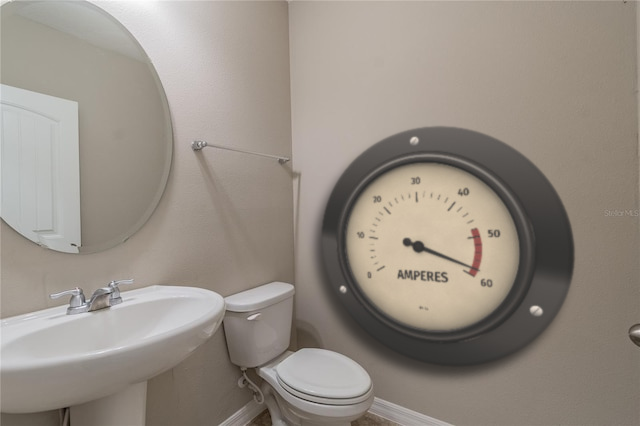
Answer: 58 A
